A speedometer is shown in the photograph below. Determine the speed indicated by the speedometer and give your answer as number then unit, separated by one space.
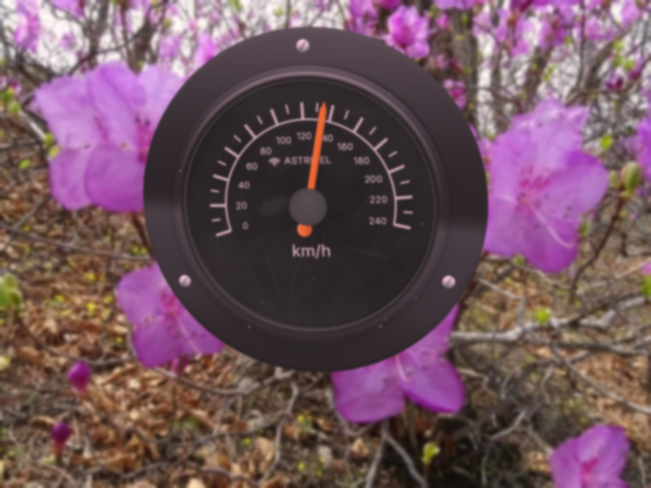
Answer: 135 km/h
